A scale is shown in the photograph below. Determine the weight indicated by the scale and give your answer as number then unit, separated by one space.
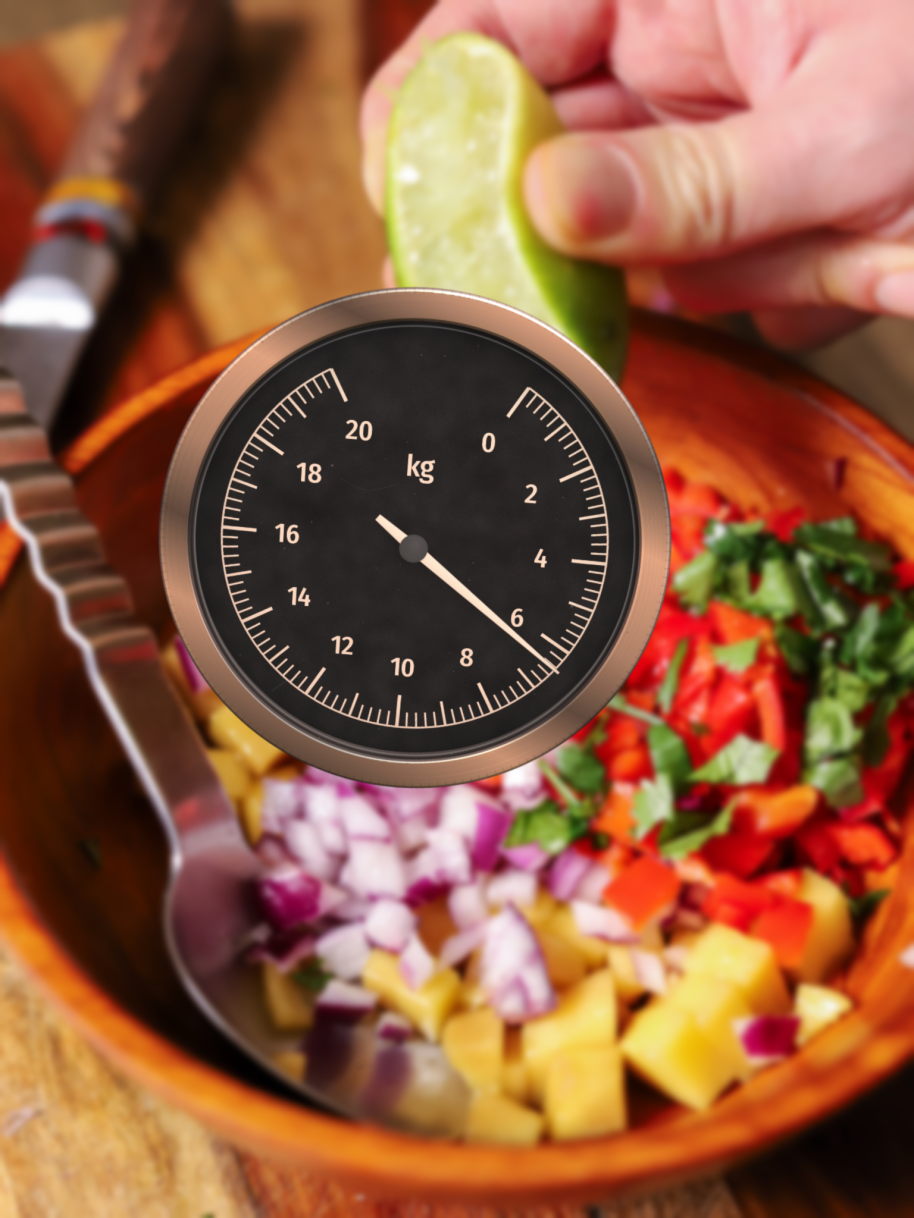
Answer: 6.4 kg
